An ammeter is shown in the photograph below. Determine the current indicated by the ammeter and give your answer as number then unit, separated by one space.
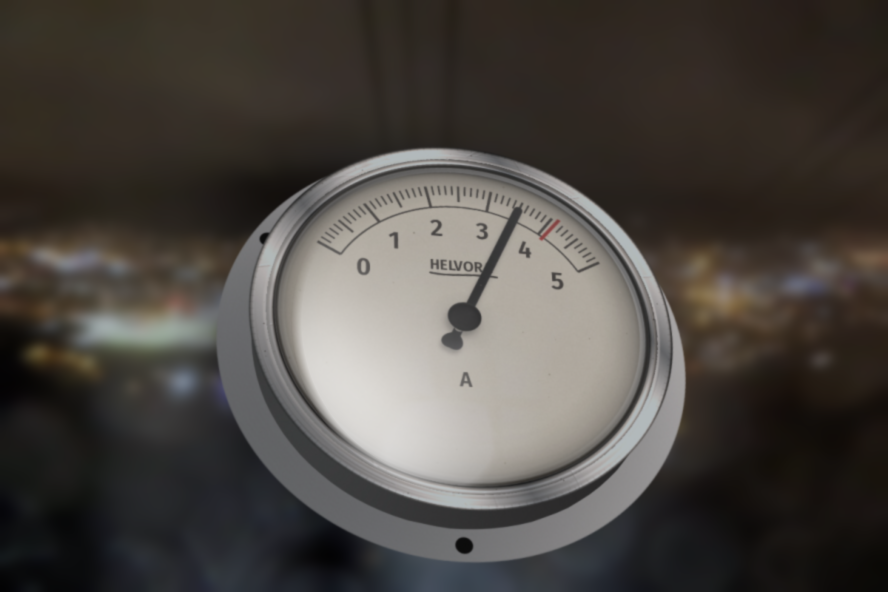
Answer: 3.5 A
